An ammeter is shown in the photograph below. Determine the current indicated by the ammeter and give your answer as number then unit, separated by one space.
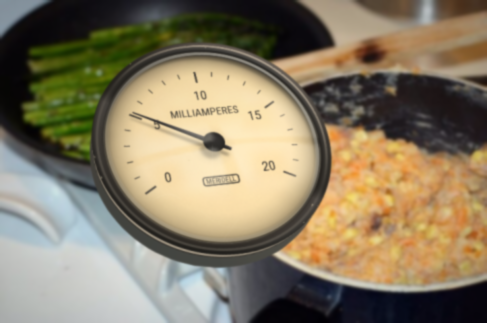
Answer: 5 mA
